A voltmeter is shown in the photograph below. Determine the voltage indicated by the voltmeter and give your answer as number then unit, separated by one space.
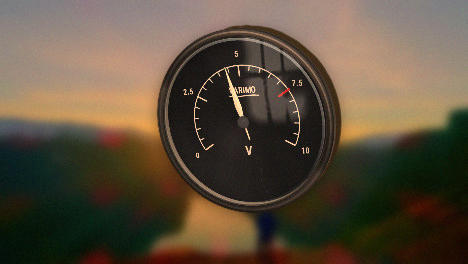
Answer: 4.5 V
